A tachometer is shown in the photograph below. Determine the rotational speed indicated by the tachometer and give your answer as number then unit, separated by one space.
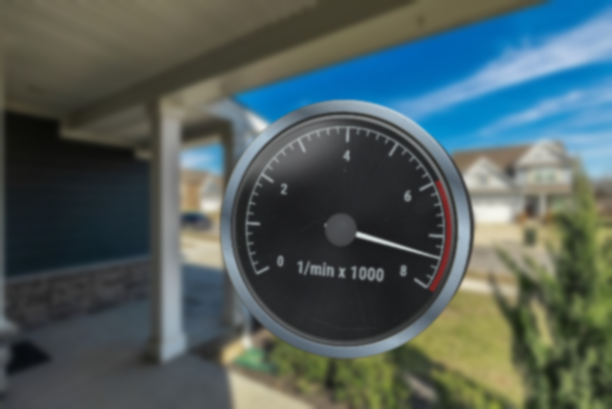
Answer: 7400 rpm
